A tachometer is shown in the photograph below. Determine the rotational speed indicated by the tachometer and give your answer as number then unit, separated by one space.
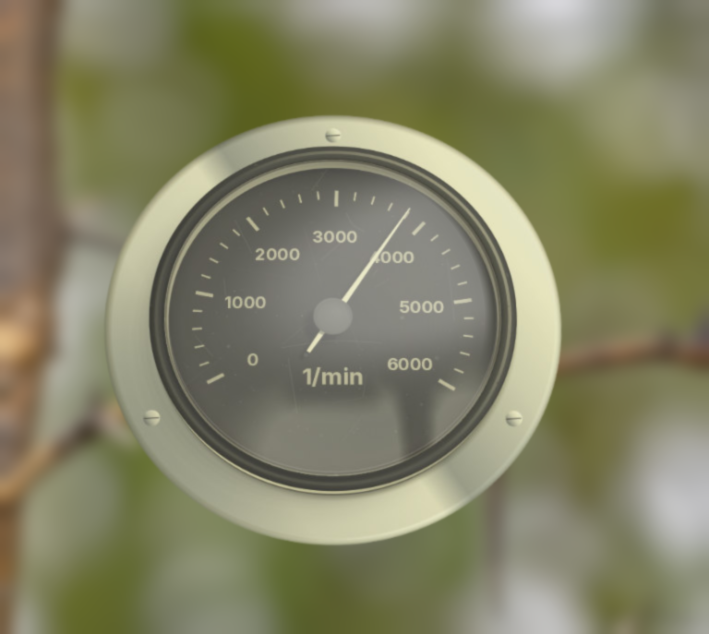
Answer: 3800 rpm
